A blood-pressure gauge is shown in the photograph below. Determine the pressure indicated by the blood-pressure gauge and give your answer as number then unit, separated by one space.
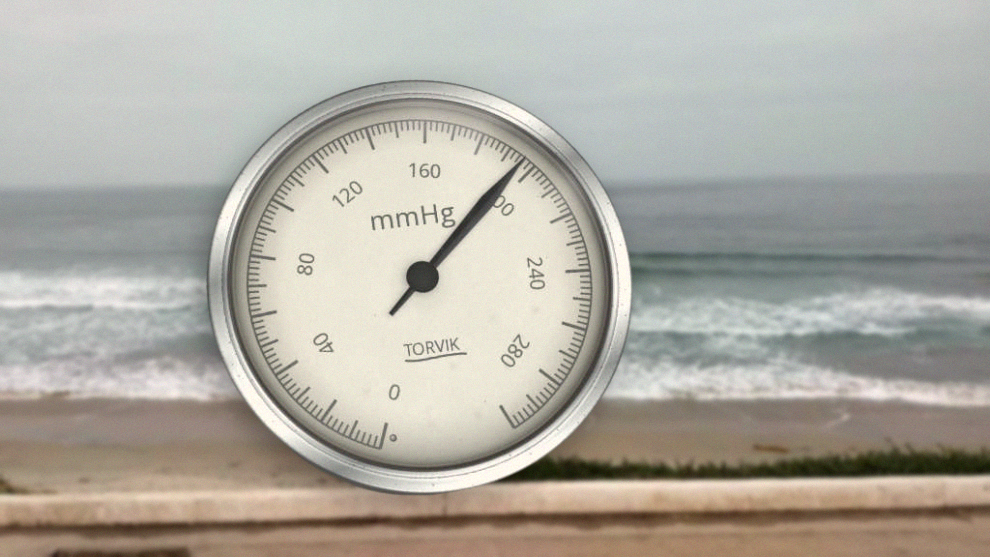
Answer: 196 mmHg
